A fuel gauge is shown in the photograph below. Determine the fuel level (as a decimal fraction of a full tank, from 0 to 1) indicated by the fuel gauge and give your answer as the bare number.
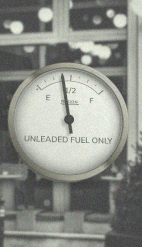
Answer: 0.375
